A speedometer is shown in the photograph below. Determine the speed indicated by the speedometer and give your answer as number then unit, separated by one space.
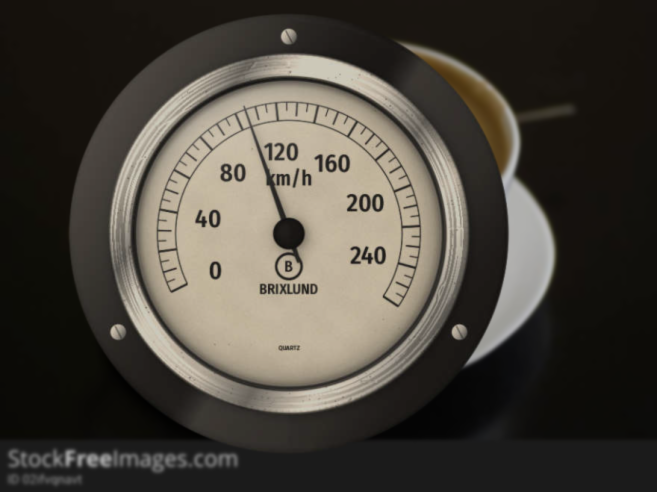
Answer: 105 km/h
